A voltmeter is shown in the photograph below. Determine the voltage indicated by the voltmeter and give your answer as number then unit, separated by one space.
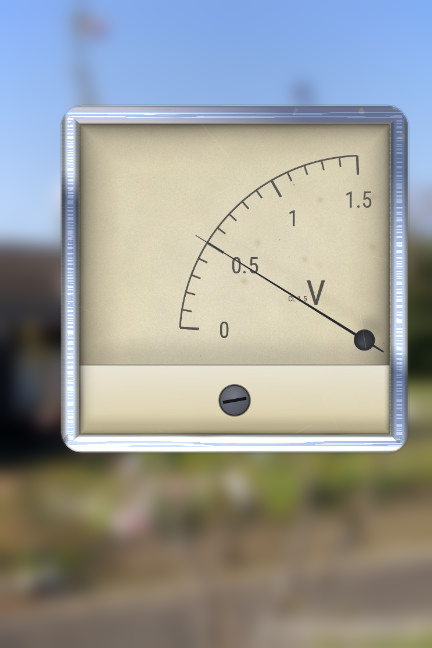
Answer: 0.5 V
